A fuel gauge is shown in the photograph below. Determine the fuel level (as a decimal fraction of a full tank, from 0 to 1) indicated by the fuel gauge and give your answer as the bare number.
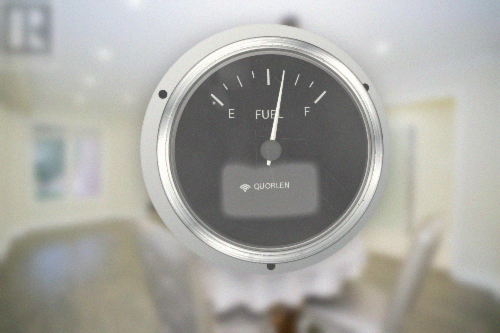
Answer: 0.625
